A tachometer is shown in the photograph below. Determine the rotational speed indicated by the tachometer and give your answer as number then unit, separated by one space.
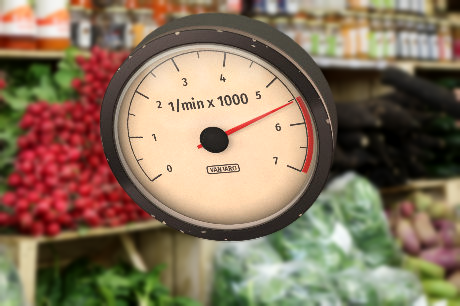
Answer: 5500 rpm
